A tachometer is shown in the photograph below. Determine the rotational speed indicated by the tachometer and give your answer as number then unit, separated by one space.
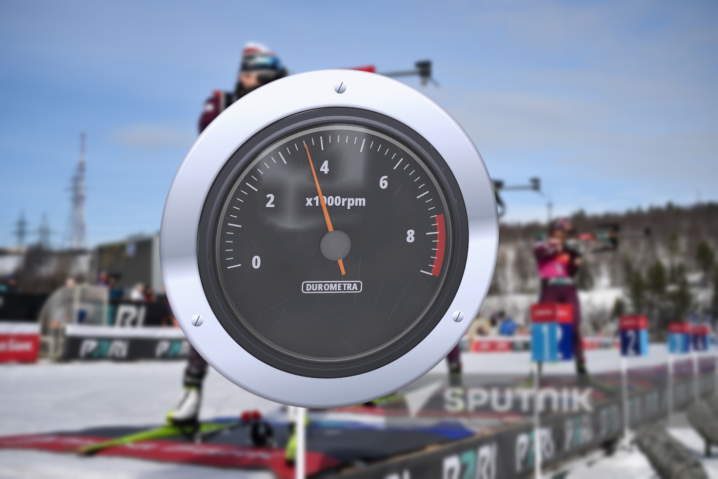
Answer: 3600 rpm
